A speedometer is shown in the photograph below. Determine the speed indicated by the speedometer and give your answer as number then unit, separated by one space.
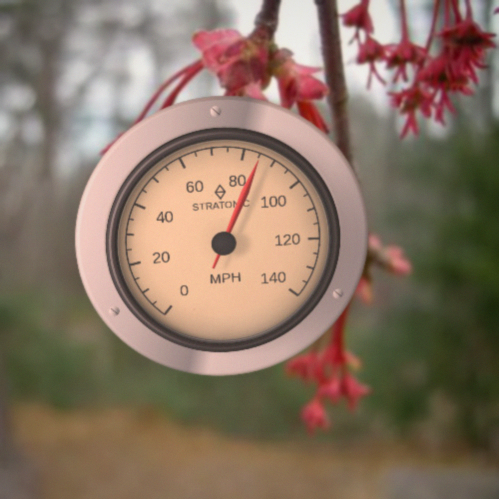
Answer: 85 mph
